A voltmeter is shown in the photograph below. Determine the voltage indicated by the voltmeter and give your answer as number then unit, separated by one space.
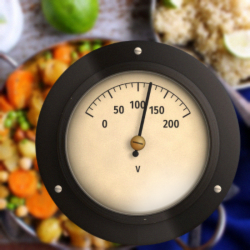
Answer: 120 V
